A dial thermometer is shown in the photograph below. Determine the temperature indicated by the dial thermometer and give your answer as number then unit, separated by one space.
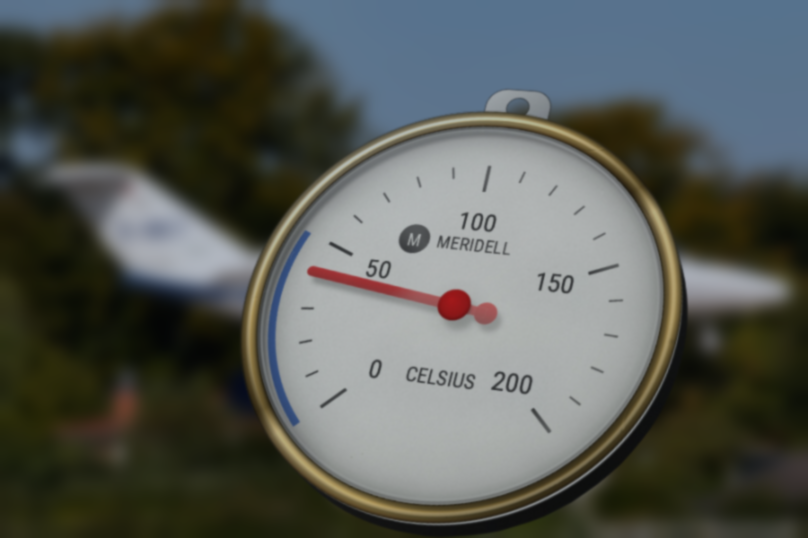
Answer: 40 °C
